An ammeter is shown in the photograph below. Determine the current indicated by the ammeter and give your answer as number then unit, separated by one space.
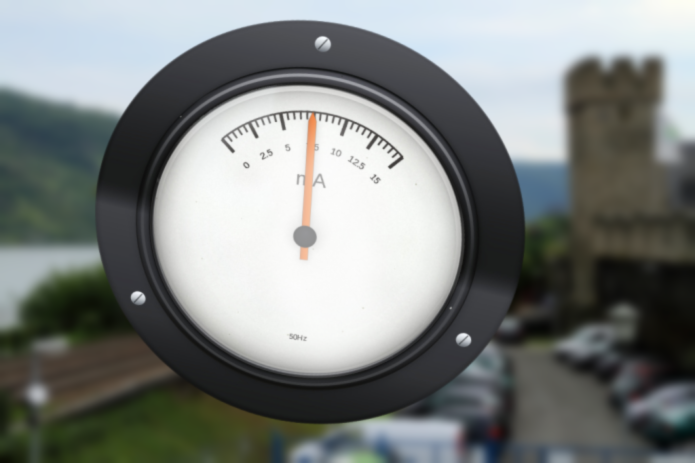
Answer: 7.5 mA
